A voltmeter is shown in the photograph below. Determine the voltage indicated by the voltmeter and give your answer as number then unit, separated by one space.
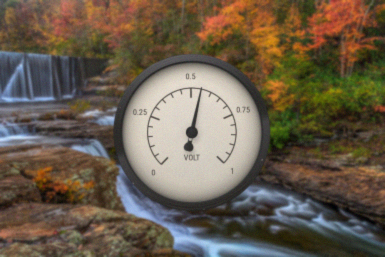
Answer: 0.55 V
